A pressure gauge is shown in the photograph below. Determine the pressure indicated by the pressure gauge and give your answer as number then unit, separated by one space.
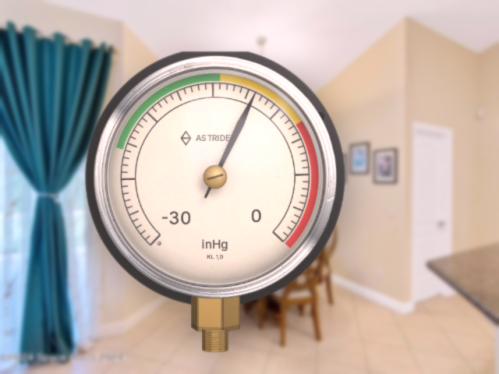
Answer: -12 inHg
